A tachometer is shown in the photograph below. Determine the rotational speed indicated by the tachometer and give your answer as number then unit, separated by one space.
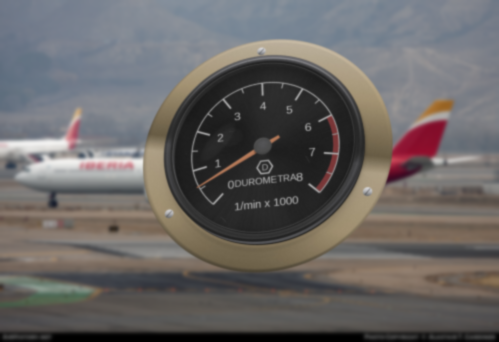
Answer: 500 rpm
